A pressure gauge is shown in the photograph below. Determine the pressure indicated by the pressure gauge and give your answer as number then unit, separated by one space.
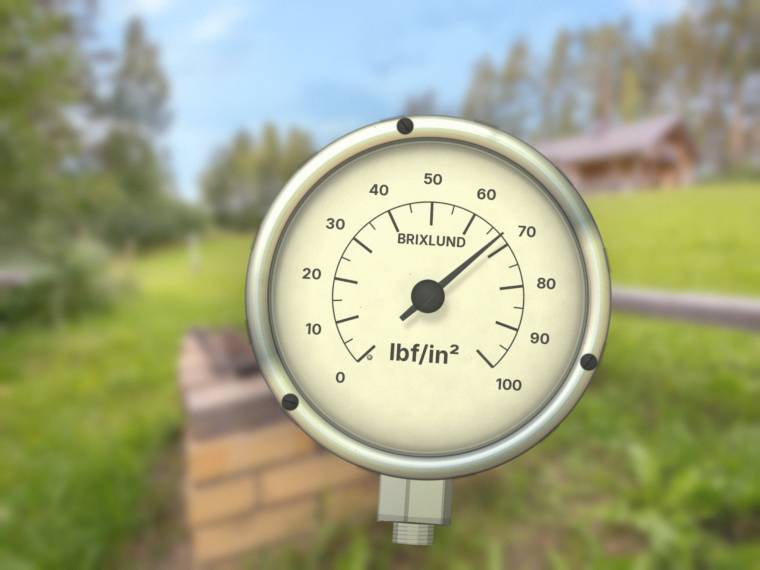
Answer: 67.5 psi
